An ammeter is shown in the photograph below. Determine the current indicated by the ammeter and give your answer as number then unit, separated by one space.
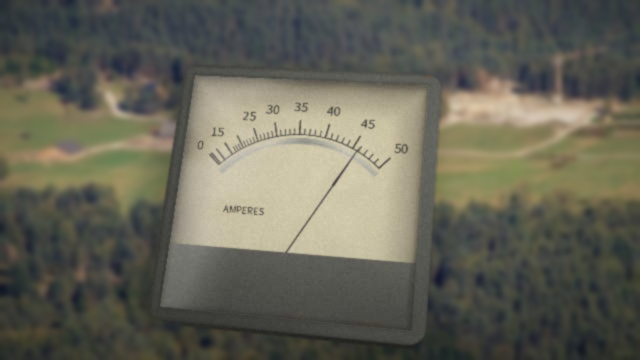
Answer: 46 A
